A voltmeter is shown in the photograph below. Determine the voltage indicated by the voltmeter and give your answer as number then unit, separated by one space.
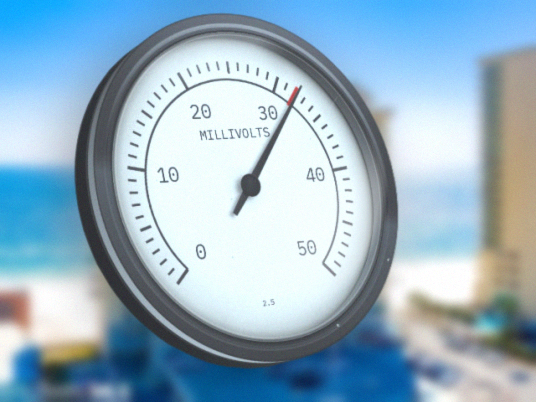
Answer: 32 mV
